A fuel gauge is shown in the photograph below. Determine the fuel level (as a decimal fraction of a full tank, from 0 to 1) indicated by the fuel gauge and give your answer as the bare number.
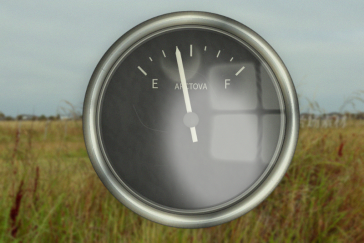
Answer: 0.375
